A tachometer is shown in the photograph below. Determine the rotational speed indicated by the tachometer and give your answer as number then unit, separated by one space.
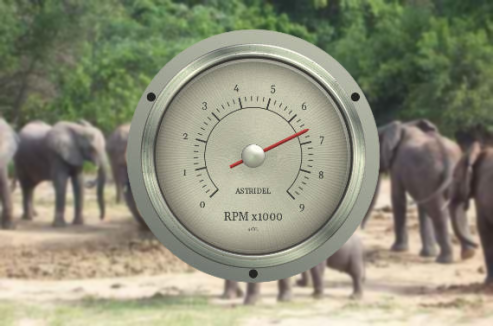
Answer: 6600 rpm
